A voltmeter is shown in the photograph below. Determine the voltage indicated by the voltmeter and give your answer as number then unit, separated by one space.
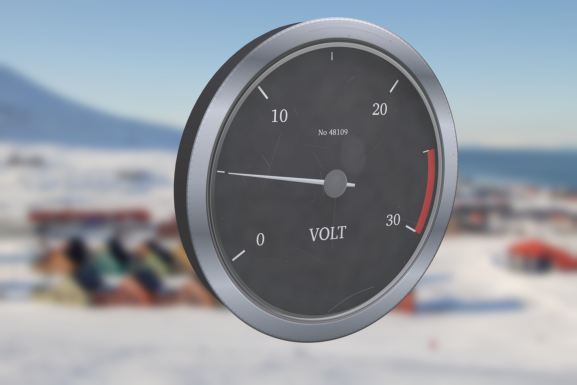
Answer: 5 V
